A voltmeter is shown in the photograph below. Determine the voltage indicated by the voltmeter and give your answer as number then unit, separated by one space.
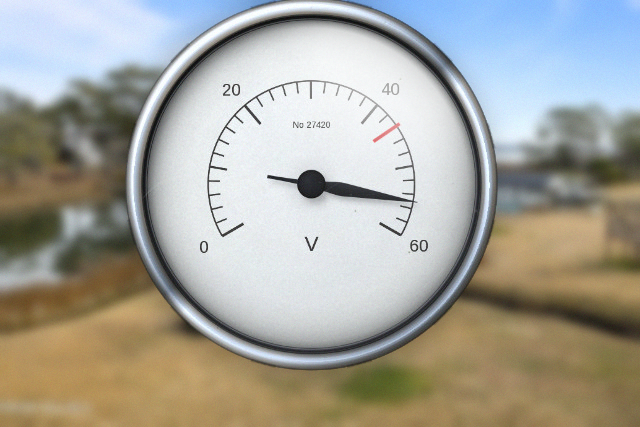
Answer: 55 V
